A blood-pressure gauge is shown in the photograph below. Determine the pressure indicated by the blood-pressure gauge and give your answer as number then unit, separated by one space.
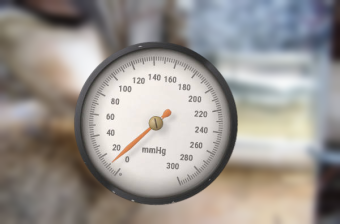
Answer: 10 mmHg
